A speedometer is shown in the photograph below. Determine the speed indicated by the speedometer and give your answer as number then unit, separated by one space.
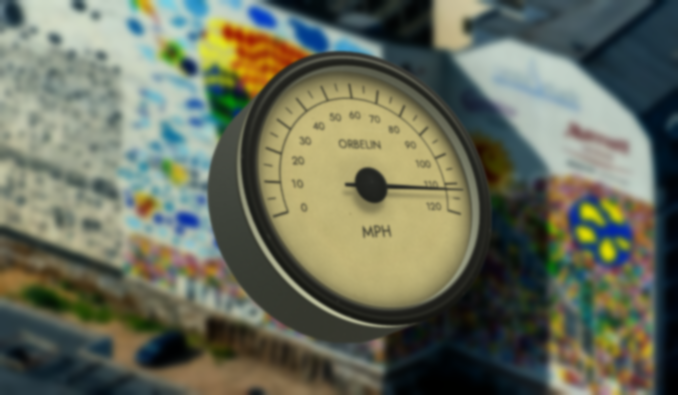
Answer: 112.5 mph
